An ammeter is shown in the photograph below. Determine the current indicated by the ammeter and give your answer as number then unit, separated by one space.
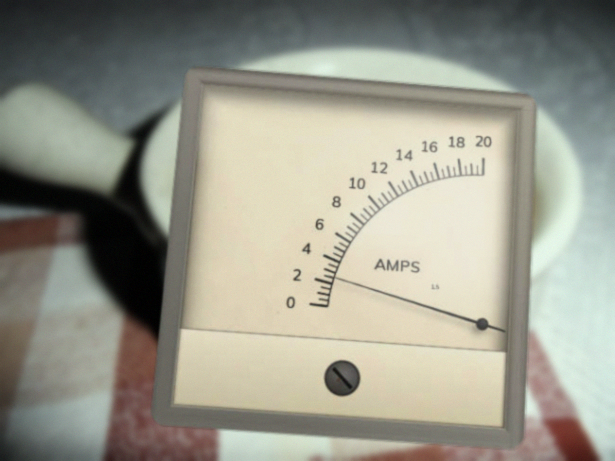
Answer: 2.5 A
